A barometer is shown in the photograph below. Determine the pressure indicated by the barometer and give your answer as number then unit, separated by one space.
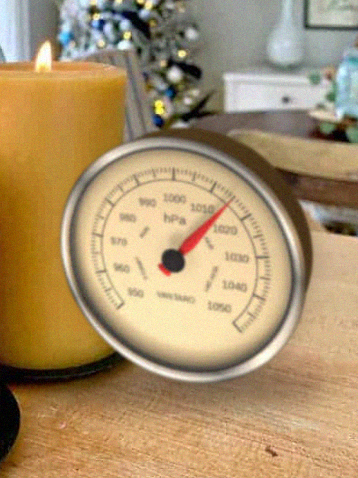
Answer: 1015 hPa
